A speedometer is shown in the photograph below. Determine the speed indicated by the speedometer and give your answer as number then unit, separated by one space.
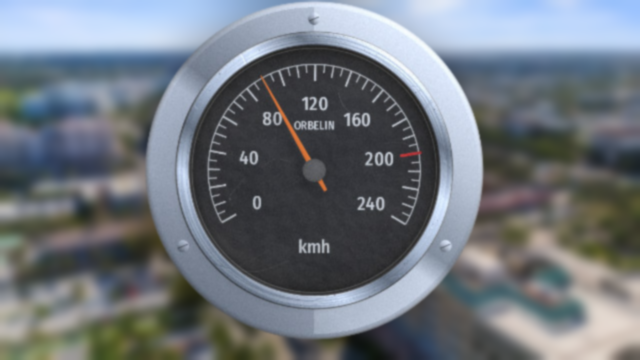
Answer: 90 km/h
